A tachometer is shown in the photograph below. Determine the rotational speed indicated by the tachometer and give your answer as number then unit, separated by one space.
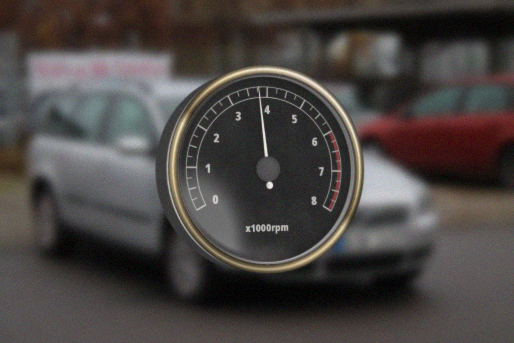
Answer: 3750 rpm
